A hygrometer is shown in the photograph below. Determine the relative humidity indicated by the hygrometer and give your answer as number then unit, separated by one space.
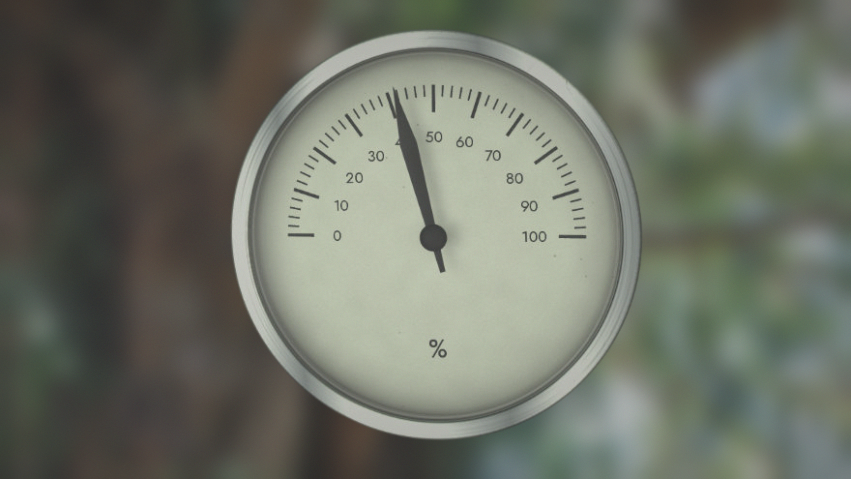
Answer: 42 %
